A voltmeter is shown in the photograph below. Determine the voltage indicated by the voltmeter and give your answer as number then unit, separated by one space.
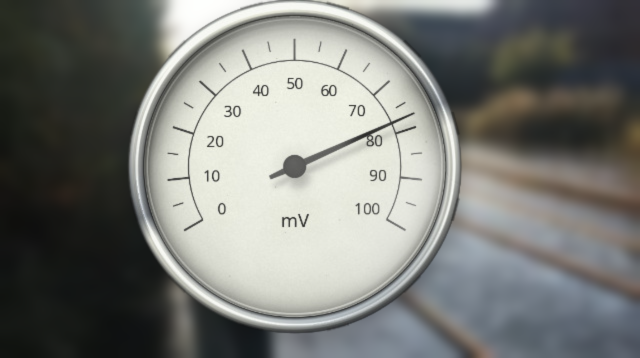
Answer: 77.5 mV
